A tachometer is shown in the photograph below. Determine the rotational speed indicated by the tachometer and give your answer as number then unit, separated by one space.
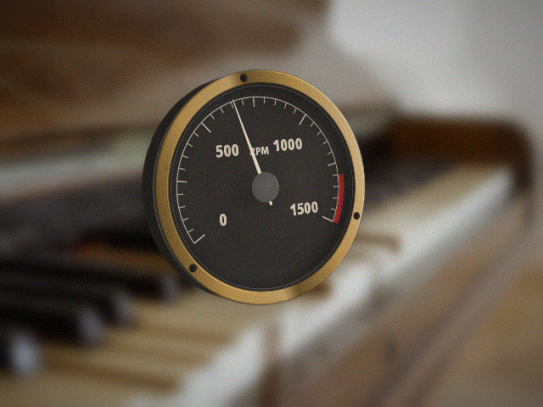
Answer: 650 rpm
